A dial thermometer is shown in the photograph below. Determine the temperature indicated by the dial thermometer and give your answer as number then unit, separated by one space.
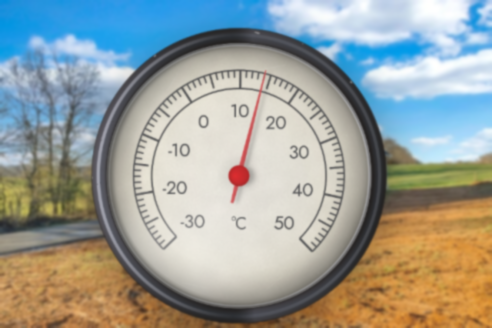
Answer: 14 °C
